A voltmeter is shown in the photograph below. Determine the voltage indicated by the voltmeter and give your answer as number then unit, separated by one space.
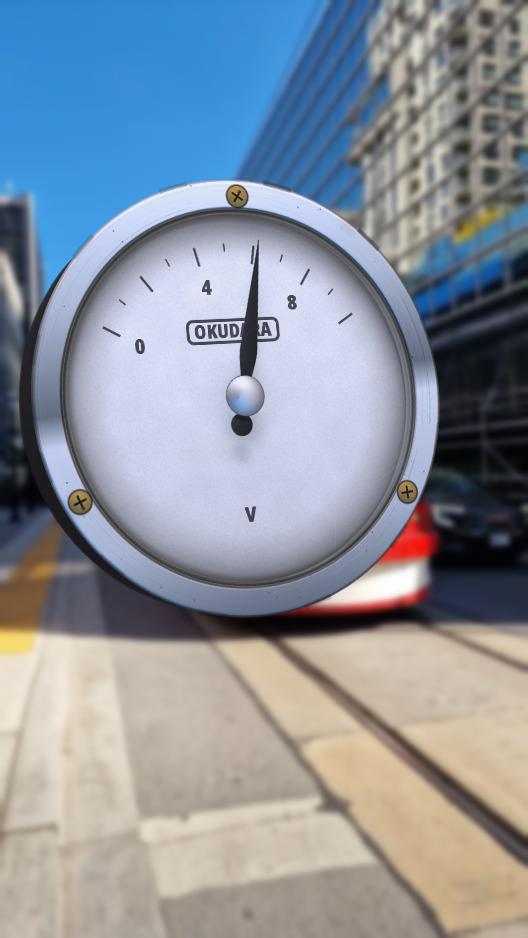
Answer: 6 V
